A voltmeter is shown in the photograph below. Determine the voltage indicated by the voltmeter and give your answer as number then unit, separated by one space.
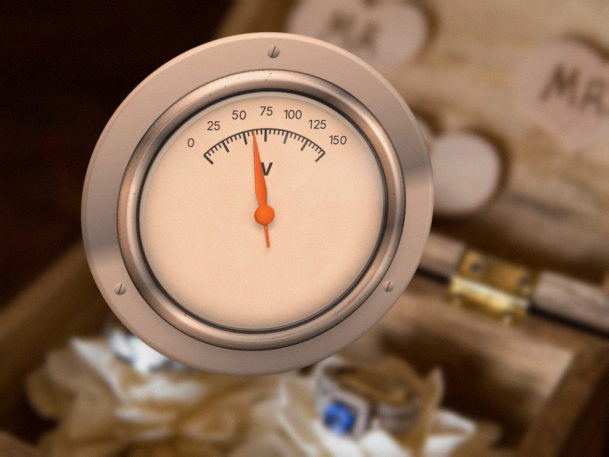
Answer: 60 V
